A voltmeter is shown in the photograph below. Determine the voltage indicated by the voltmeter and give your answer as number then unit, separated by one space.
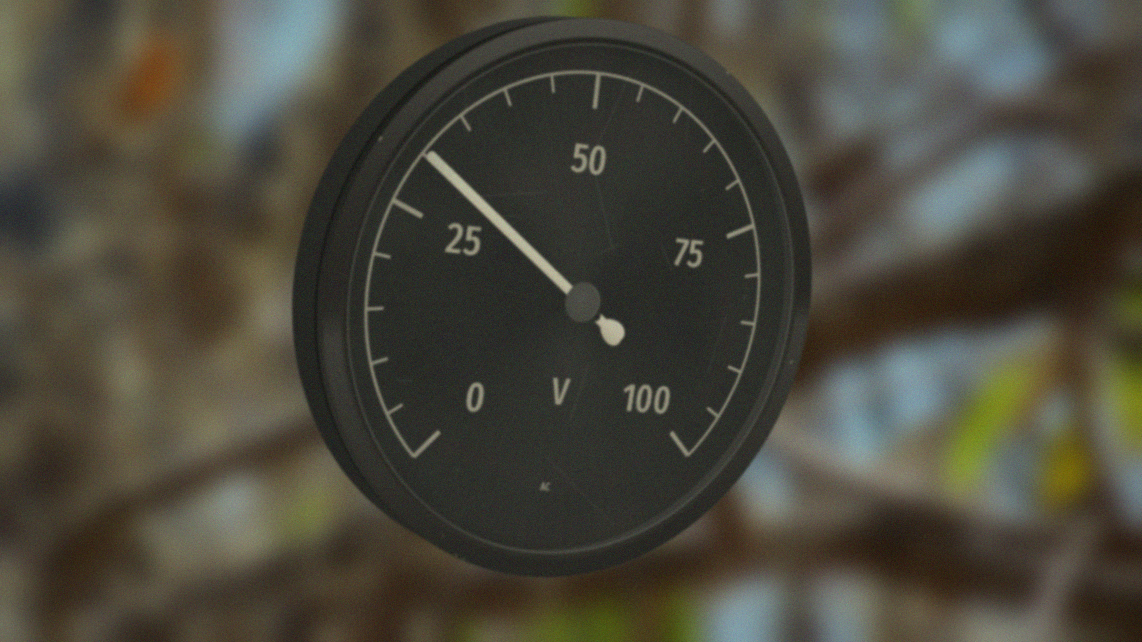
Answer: 30 V
